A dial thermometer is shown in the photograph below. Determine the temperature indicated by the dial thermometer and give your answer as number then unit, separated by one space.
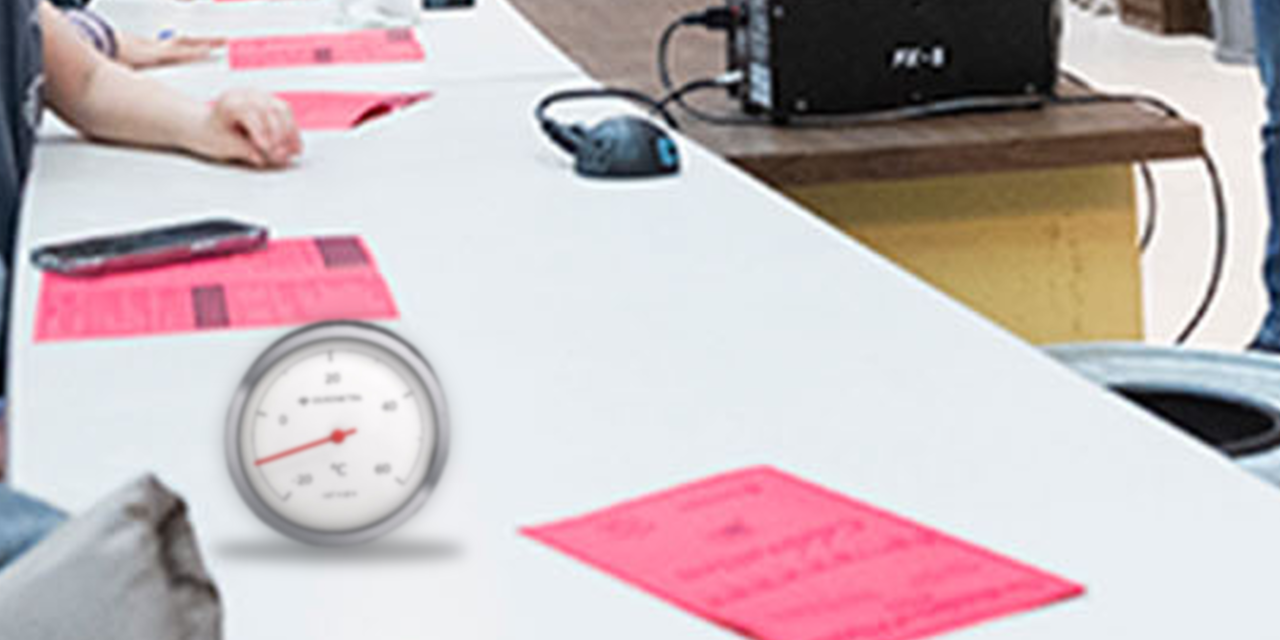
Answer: -10 °C
